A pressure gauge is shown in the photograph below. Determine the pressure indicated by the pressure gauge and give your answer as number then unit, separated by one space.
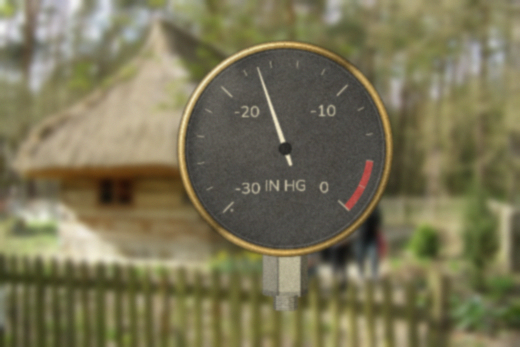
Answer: -17 inHg
